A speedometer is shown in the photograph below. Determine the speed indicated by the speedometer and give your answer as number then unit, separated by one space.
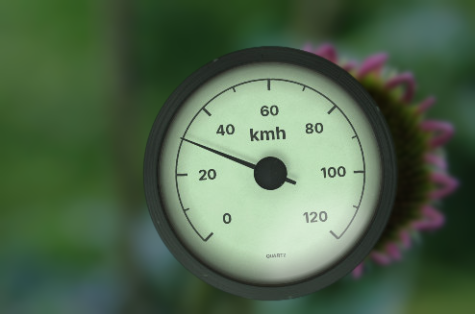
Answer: 30 km/h
